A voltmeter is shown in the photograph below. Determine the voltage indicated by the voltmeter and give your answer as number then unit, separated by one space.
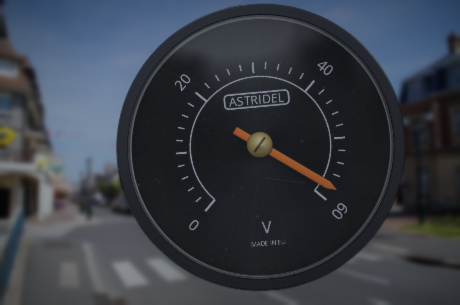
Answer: 58 V
